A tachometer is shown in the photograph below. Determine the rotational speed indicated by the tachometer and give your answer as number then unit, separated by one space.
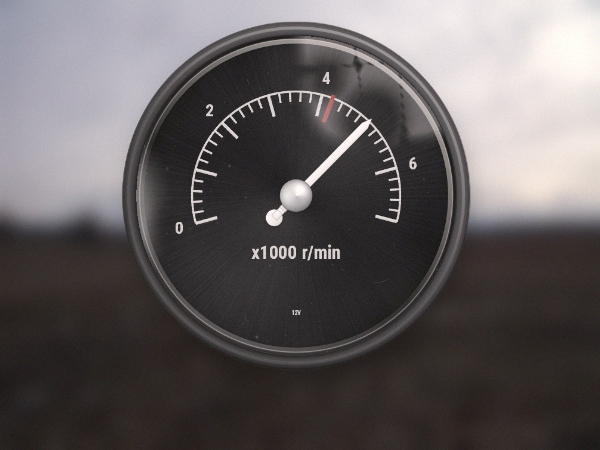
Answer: 5000 rpm
